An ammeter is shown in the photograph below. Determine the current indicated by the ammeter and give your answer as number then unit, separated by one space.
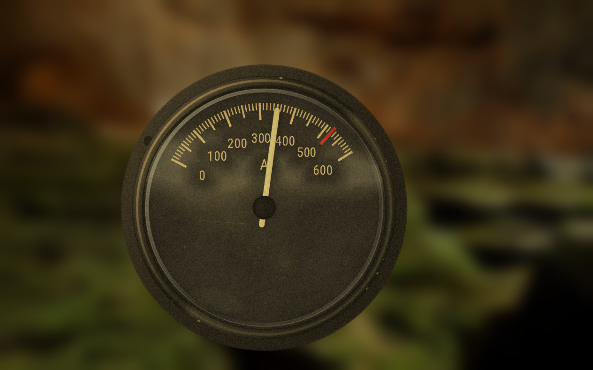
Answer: 350 A
